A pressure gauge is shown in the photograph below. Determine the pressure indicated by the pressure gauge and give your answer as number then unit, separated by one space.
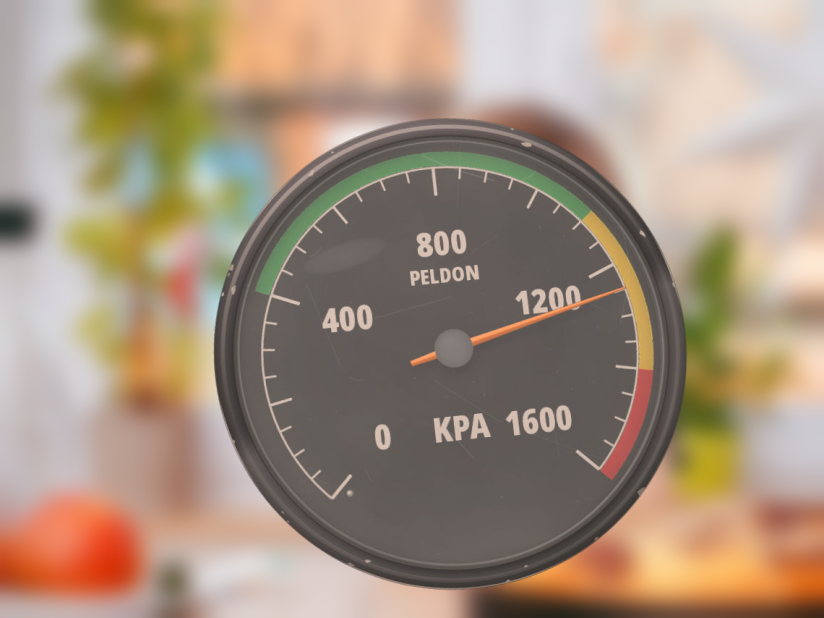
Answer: 1250 kPa
